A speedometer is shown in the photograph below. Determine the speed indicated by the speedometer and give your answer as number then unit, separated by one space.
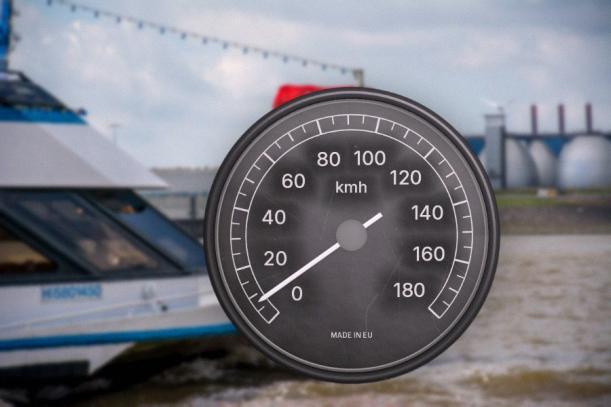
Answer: 7.5 km/h
